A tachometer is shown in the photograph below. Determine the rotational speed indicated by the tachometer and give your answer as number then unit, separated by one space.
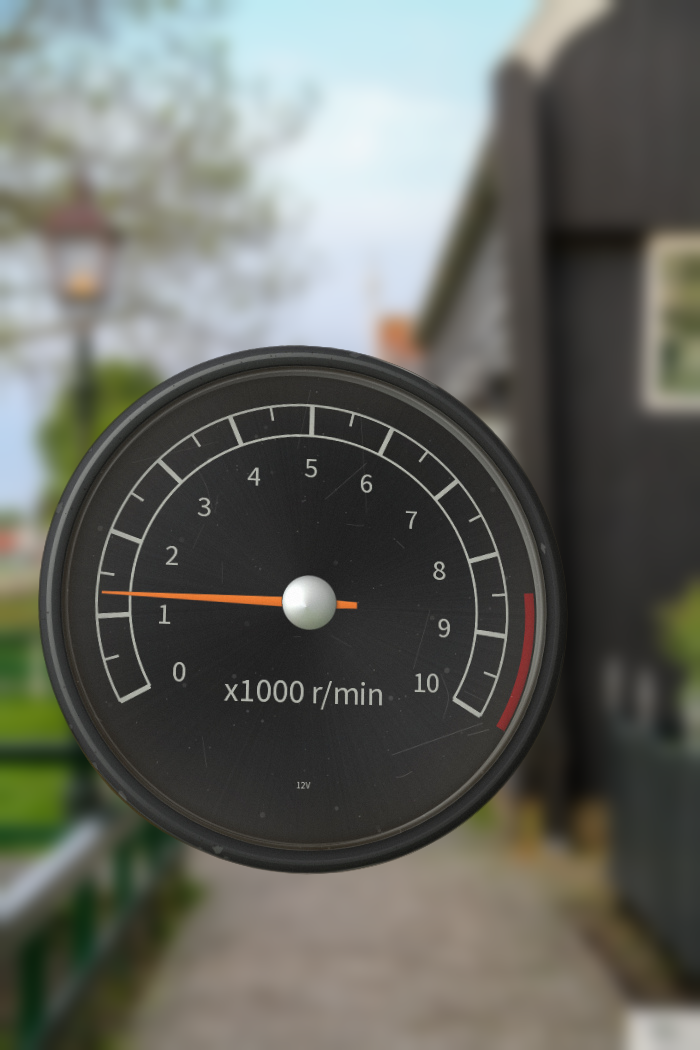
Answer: 1250 rpm
